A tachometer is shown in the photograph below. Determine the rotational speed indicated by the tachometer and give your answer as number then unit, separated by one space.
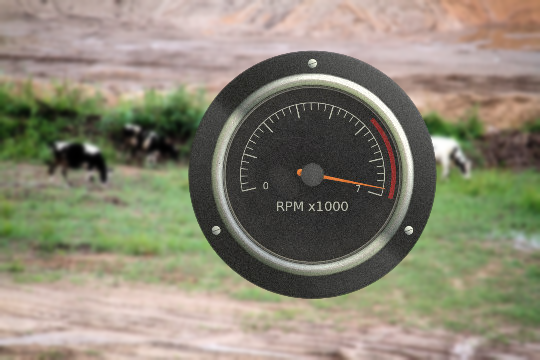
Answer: 6800 rpm
